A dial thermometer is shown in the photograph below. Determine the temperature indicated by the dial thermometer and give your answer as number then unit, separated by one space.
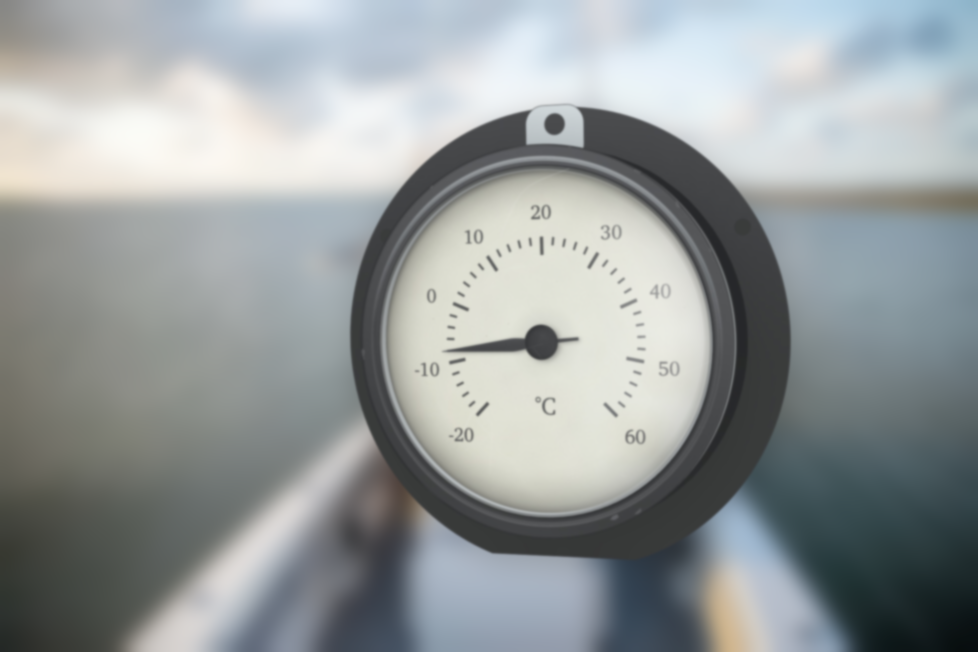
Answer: -8 °C
